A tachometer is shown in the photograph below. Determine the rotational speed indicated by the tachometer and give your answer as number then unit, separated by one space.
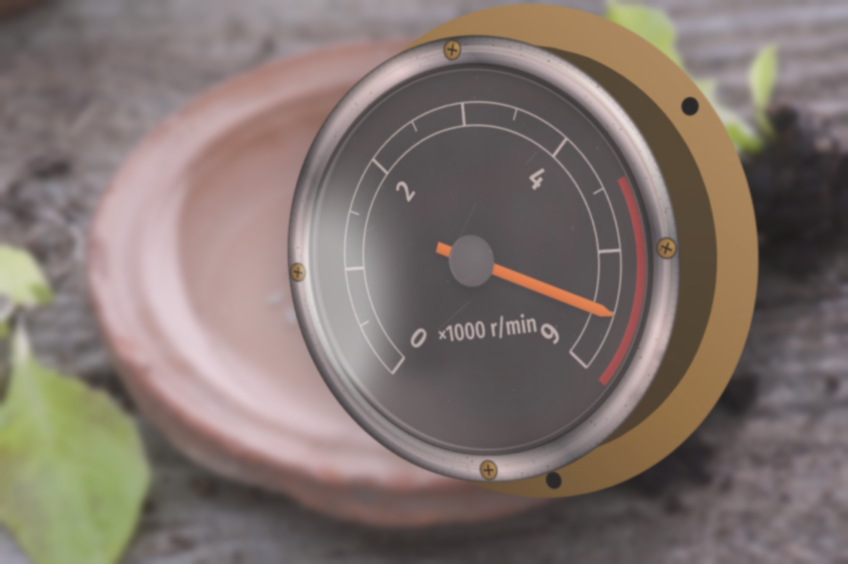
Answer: 5500 rpm
